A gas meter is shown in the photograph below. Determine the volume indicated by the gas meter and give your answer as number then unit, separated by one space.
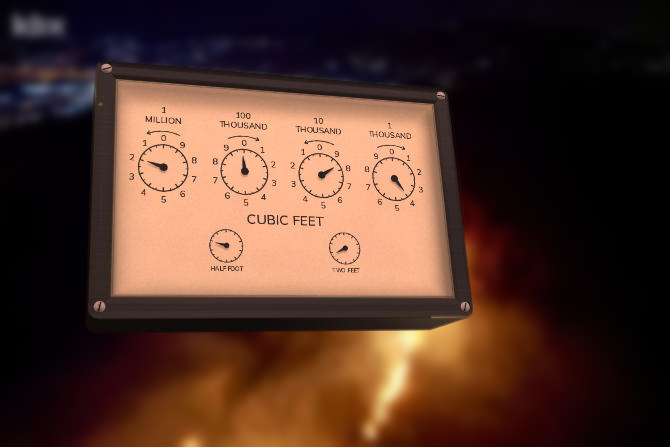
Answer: 198400 ft³
